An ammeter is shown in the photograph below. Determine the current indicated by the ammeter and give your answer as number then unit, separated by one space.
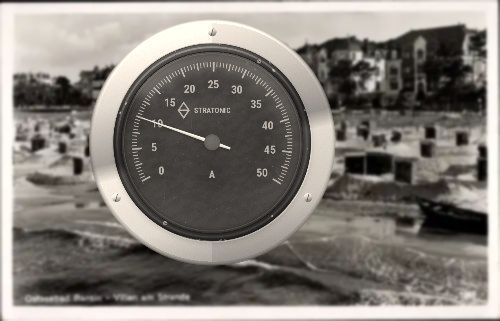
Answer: 10 A
